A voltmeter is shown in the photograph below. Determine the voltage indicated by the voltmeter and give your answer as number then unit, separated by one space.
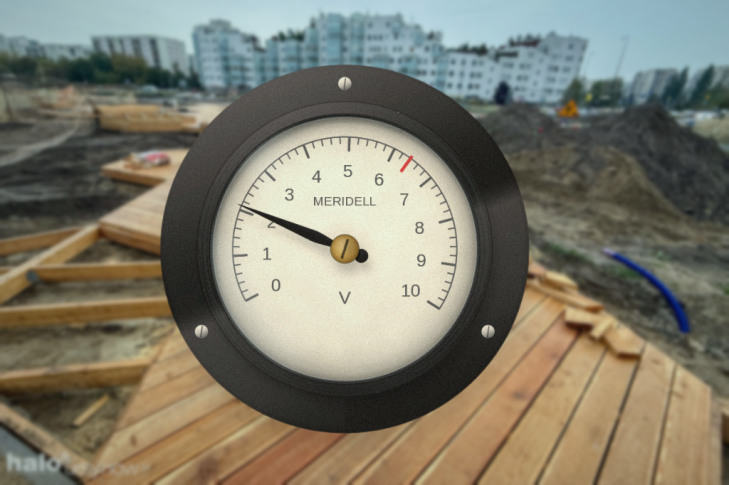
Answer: 2.1 V
